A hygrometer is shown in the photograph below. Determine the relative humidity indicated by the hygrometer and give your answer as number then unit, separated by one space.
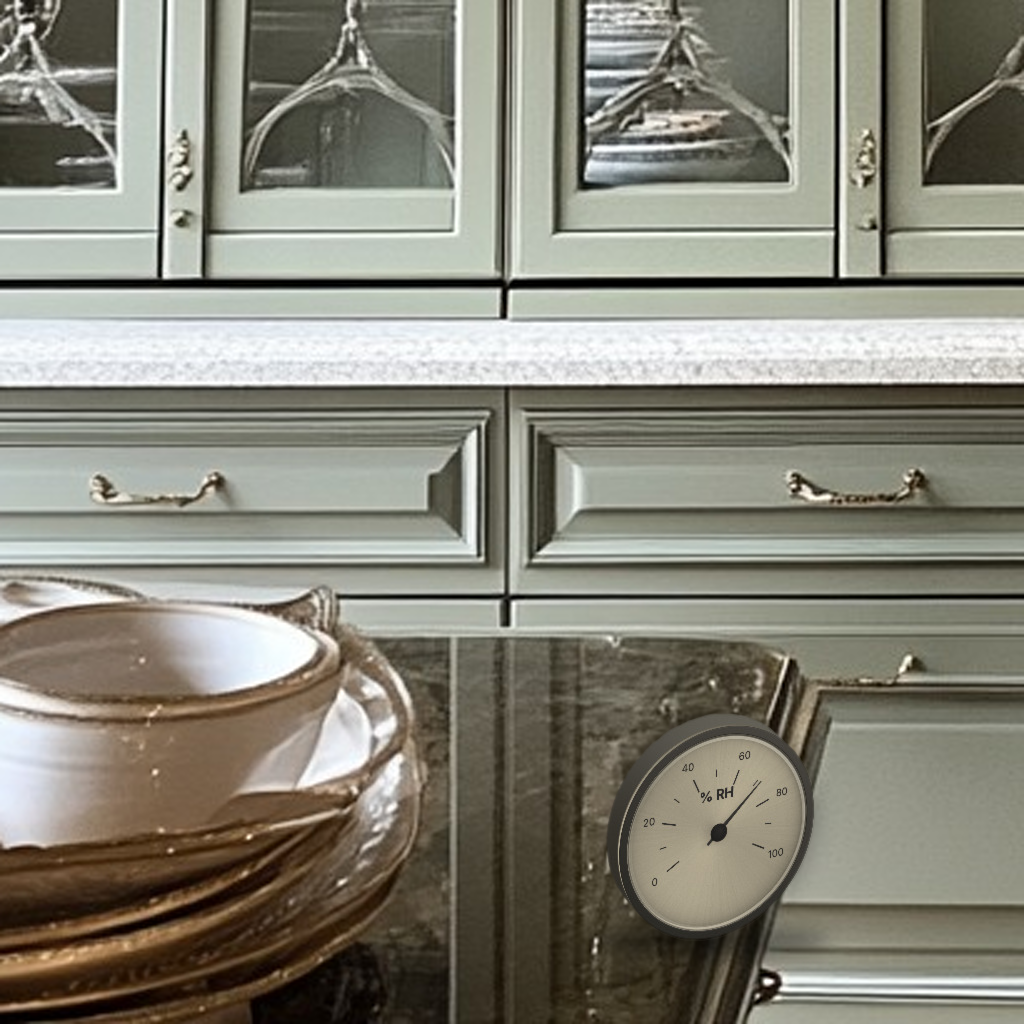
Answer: 70 %
